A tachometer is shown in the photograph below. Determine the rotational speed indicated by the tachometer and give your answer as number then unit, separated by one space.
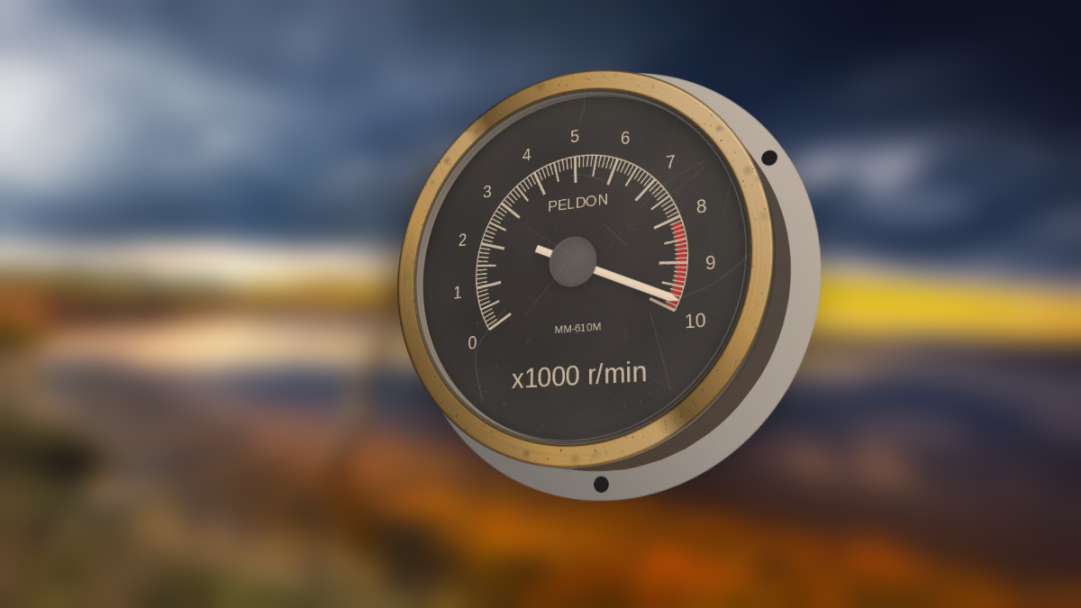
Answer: 9800 rpm
